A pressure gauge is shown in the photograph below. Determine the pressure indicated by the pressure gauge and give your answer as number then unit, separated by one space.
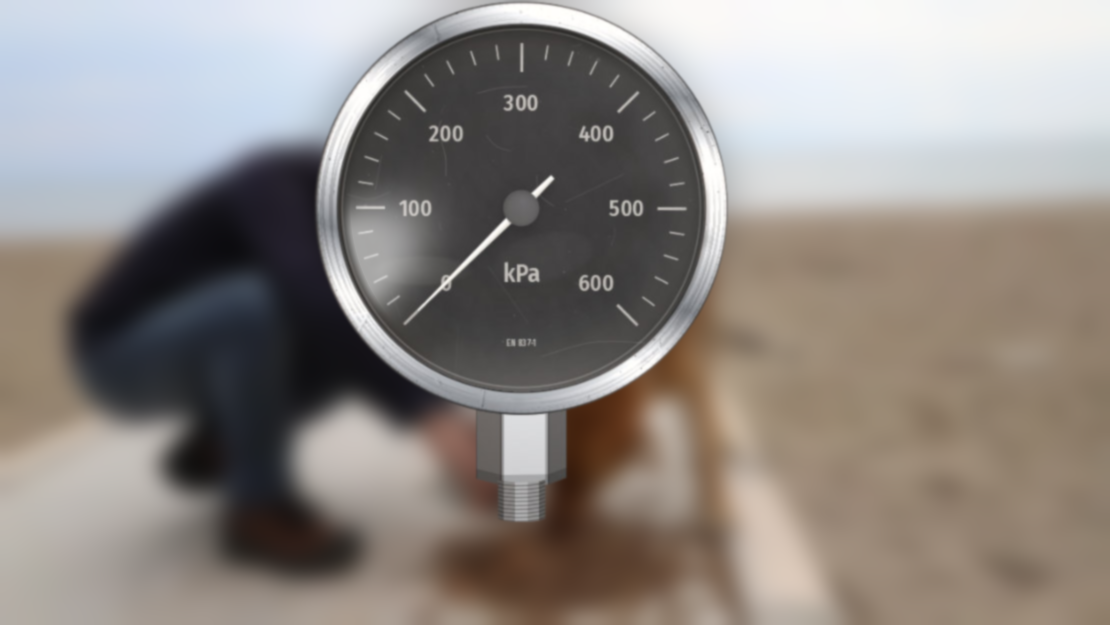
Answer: 0 kPa
